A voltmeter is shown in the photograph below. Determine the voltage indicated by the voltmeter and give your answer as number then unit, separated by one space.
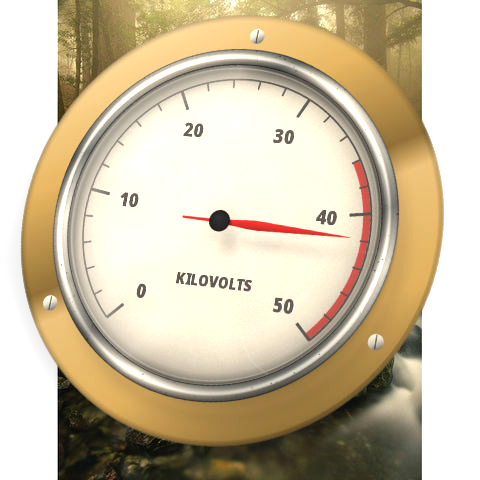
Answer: 42 kV
